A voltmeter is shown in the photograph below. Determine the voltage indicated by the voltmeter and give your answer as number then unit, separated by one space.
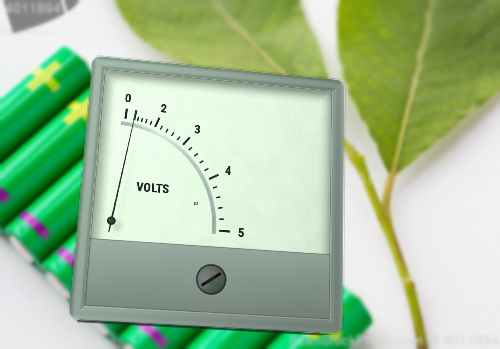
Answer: 1 V
